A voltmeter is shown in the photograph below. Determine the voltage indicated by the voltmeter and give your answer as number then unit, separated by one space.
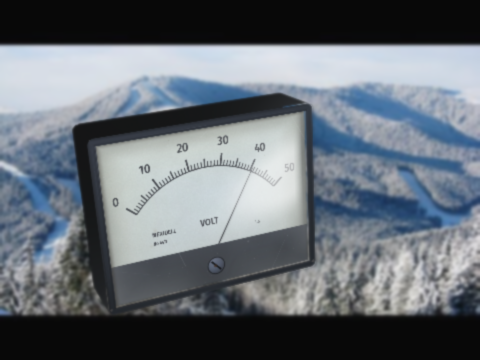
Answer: 40 V
